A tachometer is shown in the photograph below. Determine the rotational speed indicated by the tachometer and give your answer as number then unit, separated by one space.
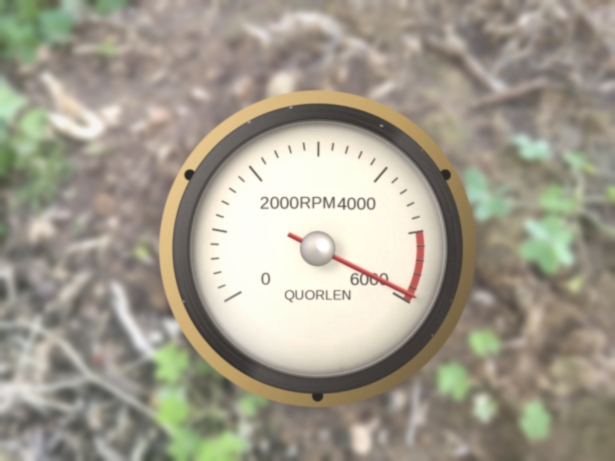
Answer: 5900 rpm
